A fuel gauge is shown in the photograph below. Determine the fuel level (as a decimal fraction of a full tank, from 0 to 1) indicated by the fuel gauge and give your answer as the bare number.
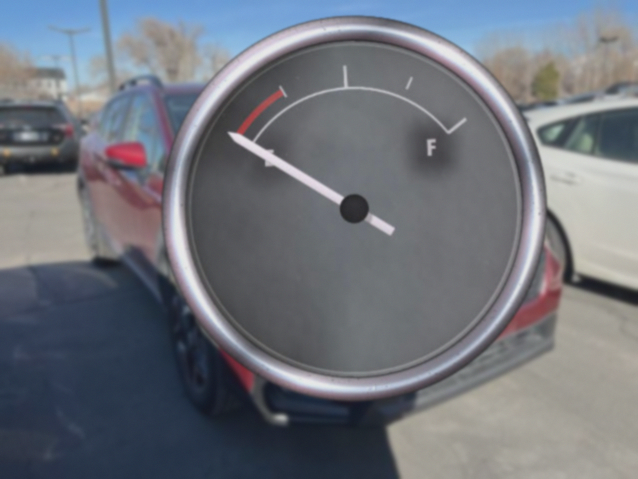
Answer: 0
